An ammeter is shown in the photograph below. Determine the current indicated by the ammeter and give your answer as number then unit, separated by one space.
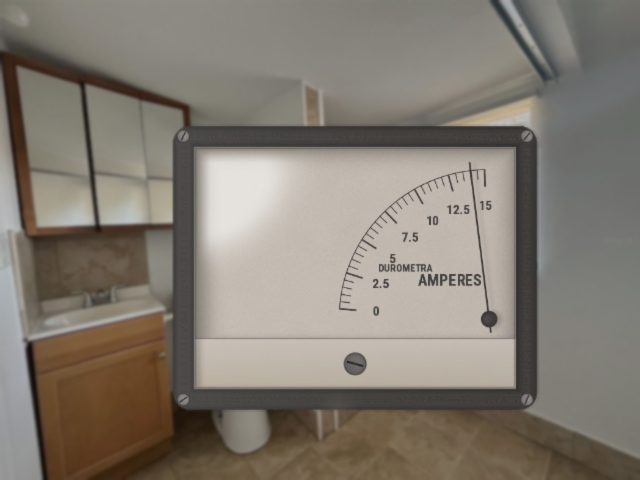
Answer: 14 A
